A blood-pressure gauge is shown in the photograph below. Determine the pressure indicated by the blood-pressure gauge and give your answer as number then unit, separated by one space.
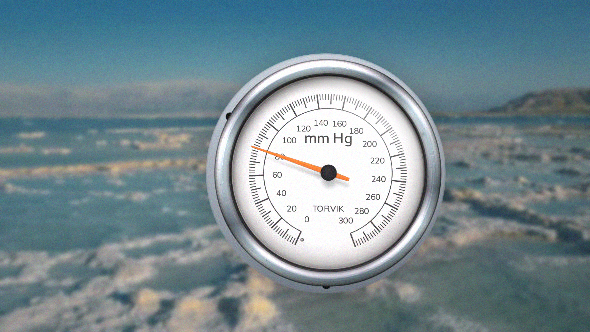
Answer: 80 mmHg
